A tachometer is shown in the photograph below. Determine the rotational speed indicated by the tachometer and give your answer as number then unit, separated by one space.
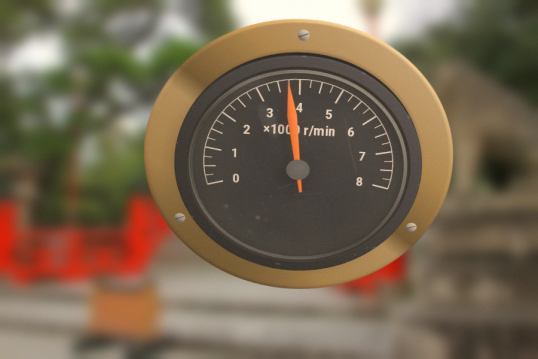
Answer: 3750 rpm
